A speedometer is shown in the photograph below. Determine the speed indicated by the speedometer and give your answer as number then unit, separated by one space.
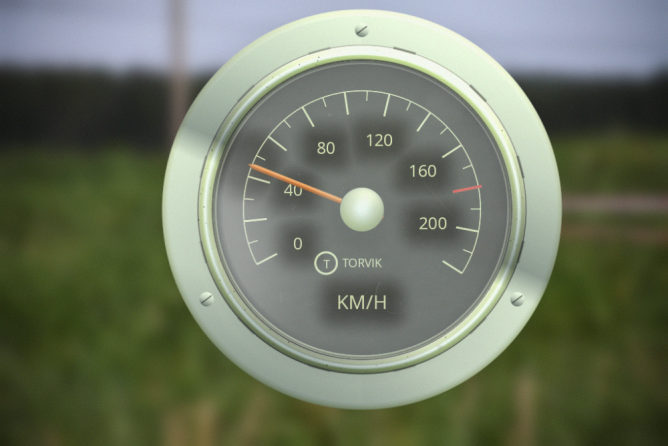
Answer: 45 km/h
